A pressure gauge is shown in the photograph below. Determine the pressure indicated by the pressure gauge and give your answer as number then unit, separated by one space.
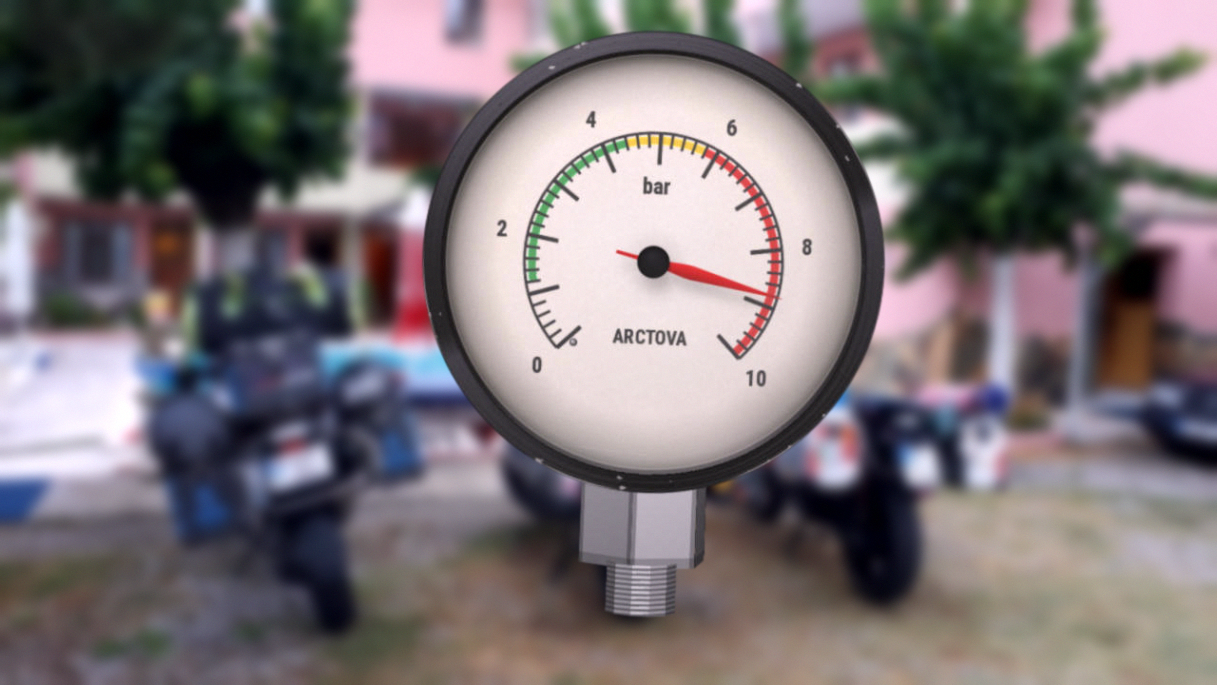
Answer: 8.8 bar
